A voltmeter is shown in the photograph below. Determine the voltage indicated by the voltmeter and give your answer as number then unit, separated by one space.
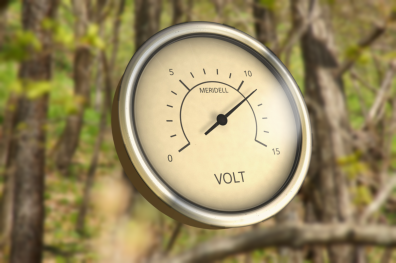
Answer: 11 V
